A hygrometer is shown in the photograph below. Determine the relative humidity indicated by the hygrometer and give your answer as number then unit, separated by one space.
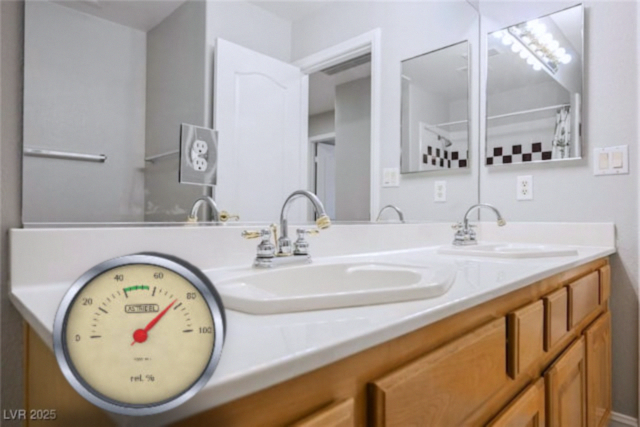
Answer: 76 %
